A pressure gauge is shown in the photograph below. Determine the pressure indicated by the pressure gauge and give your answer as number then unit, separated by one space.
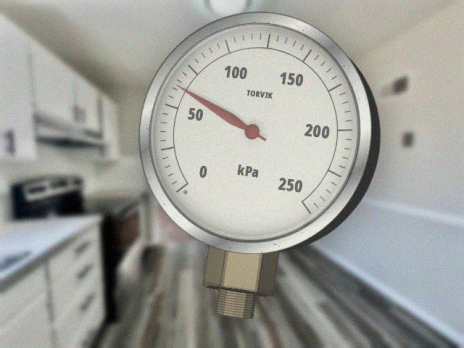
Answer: 62.5 kPa
